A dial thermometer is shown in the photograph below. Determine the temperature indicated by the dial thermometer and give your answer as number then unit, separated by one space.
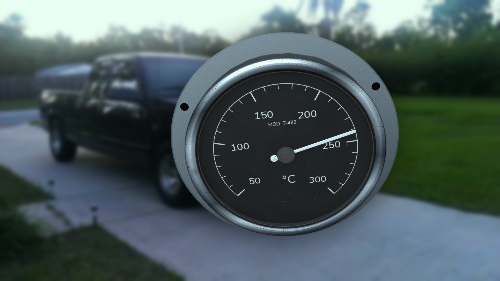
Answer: 240 °C
